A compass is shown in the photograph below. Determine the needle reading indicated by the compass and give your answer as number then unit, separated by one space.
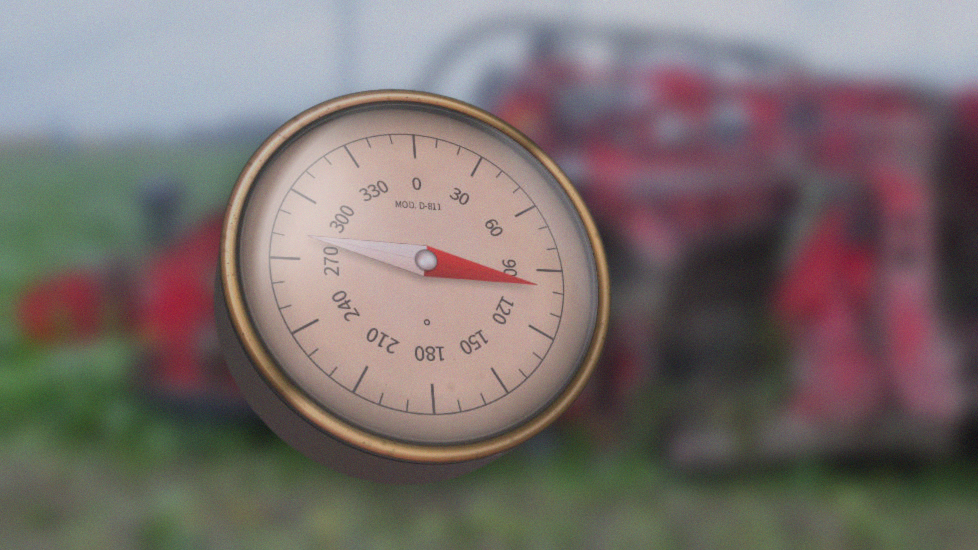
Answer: 100 °
